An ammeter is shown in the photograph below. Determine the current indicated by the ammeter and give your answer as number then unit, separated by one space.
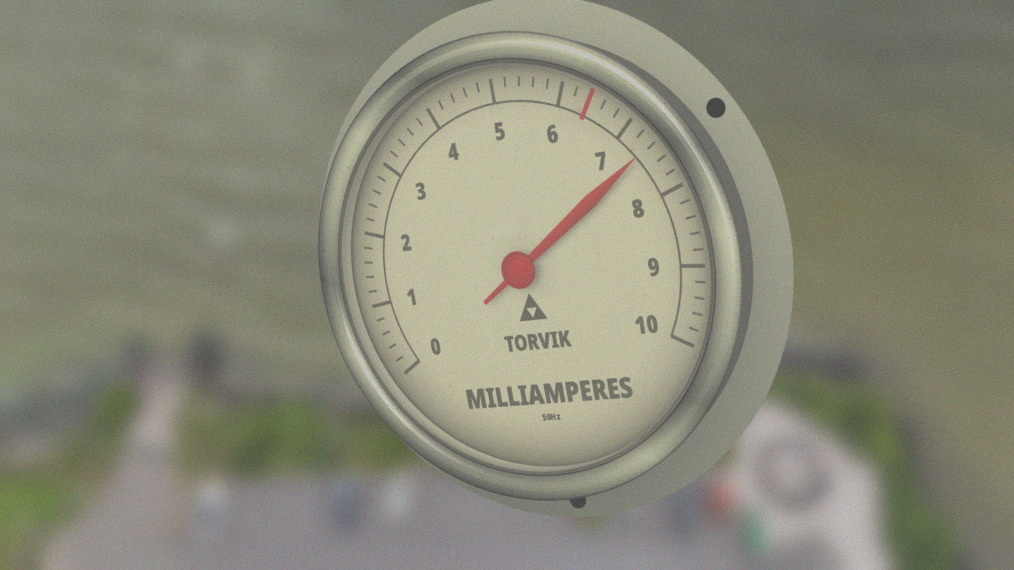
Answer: 7.4 mA
